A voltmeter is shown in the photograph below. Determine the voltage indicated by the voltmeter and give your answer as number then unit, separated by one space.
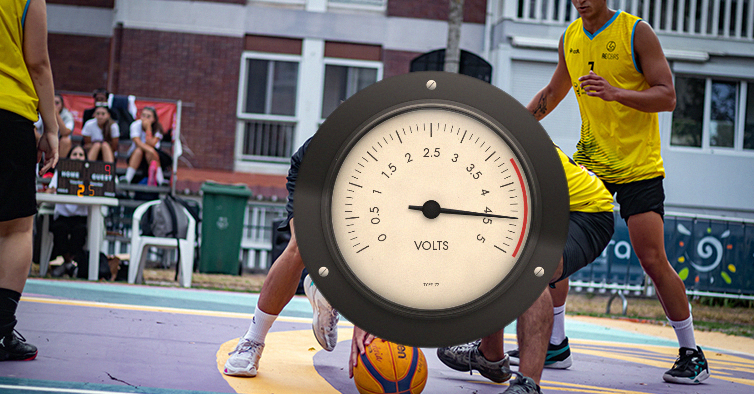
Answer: 4.5 V
